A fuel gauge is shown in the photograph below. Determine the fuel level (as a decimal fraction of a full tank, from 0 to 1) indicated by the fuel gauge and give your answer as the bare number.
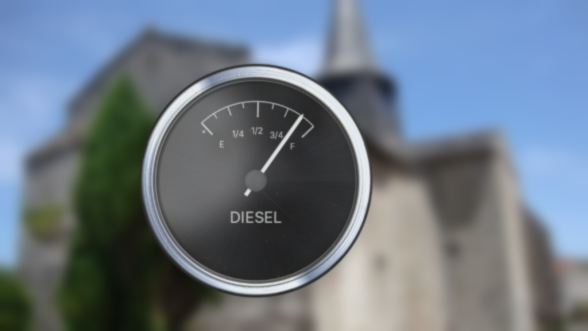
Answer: 0.875
